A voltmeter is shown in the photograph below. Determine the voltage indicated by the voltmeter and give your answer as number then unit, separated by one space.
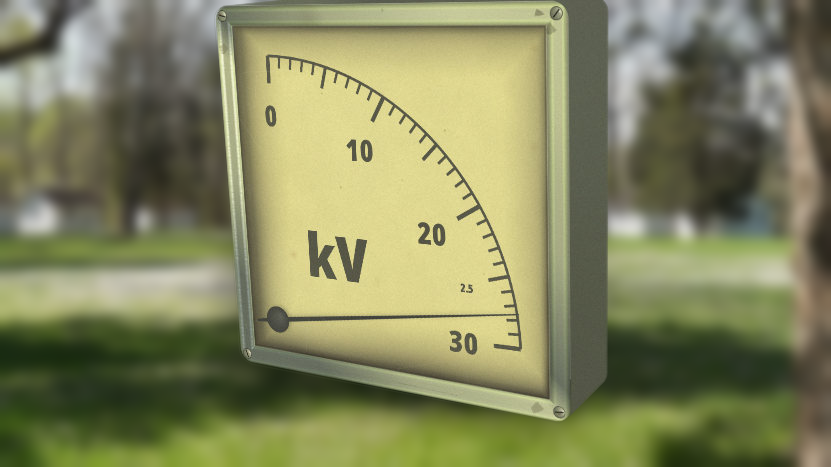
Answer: 27.5 kV
